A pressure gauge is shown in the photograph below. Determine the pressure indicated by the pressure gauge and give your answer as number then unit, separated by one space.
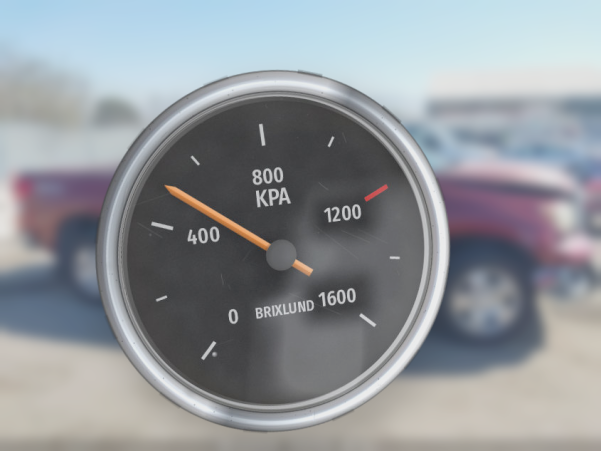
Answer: 500 kPa
